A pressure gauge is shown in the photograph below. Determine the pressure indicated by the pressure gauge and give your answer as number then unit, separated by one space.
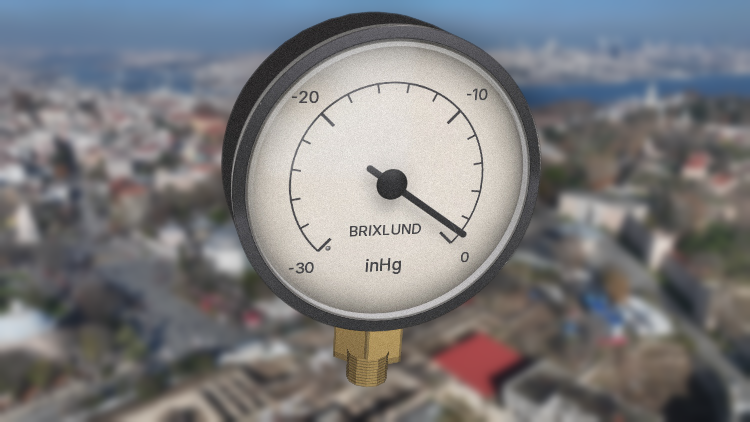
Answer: -1 inHg
